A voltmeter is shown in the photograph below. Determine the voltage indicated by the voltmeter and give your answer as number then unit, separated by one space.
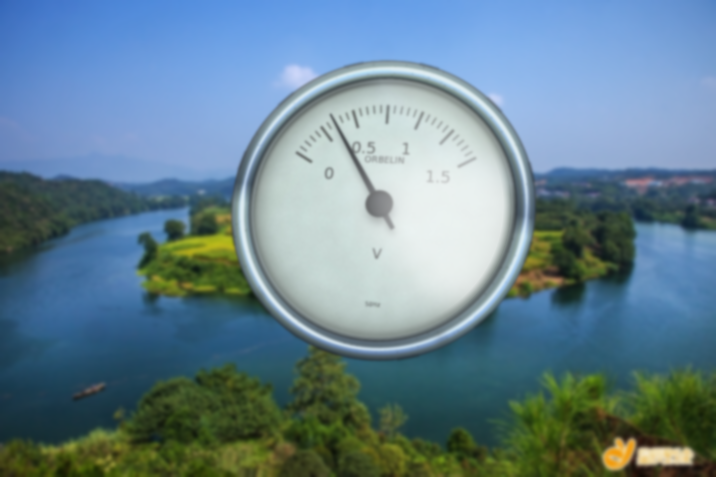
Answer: 0.35 V
